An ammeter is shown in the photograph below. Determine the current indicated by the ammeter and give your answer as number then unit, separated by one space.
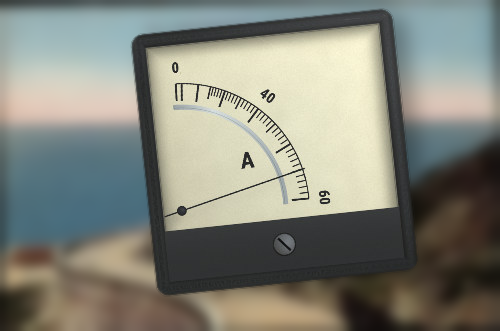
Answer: 55 A
